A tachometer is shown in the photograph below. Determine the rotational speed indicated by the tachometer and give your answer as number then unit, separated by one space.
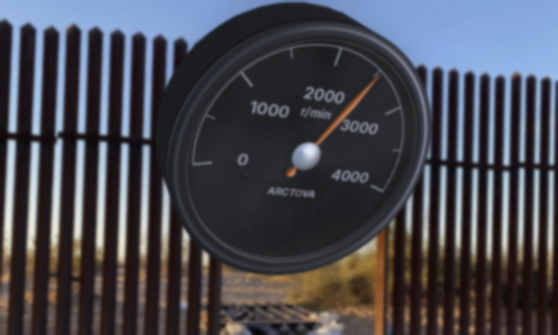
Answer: 2500 rpm
